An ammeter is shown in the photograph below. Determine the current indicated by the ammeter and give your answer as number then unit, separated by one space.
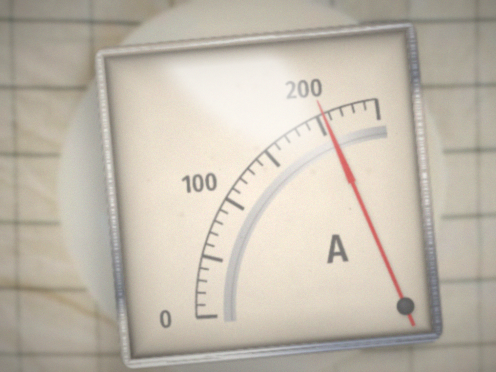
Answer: 205 A
